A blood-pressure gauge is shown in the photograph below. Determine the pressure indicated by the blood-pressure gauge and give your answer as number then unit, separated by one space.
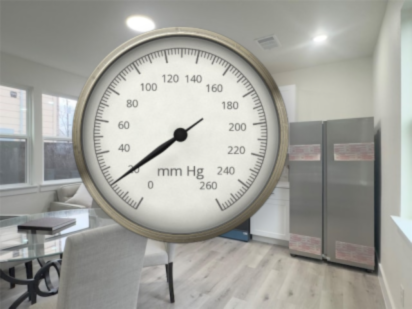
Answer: 20 mmHg
